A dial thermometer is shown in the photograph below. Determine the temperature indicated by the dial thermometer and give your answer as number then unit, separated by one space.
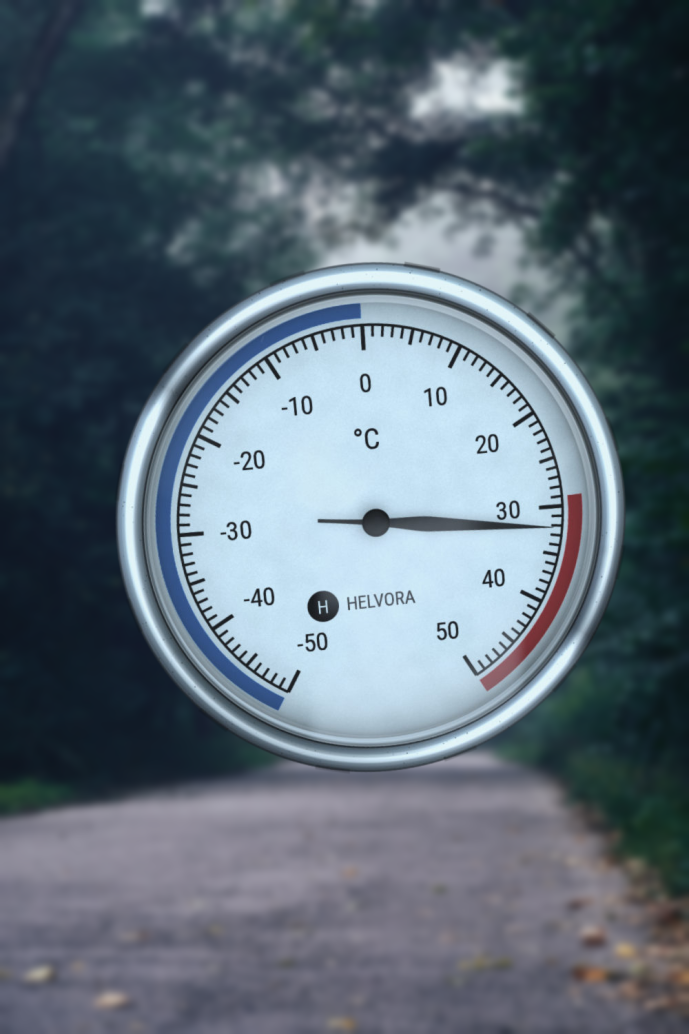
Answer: 32 °C
